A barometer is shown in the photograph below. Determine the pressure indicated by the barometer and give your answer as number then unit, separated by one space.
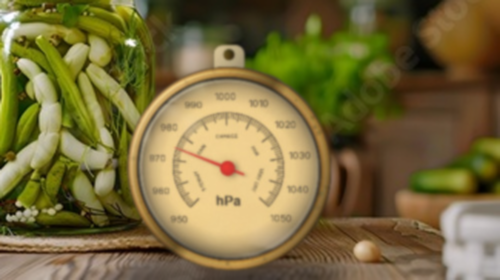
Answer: 975 hPa
